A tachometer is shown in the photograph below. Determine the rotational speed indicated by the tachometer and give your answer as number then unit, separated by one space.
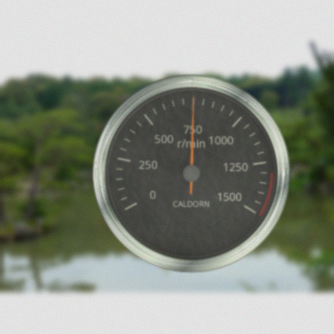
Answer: 750 rpm
